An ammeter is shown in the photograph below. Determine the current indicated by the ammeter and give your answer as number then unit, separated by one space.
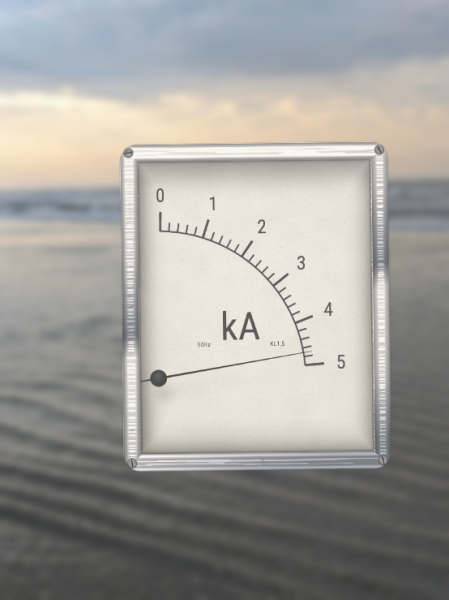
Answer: 4.7 kA
